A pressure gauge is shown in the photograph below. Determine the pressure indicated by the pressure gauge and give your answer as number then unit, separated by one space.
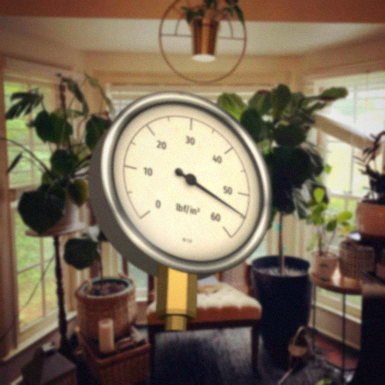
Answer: 55 psi
